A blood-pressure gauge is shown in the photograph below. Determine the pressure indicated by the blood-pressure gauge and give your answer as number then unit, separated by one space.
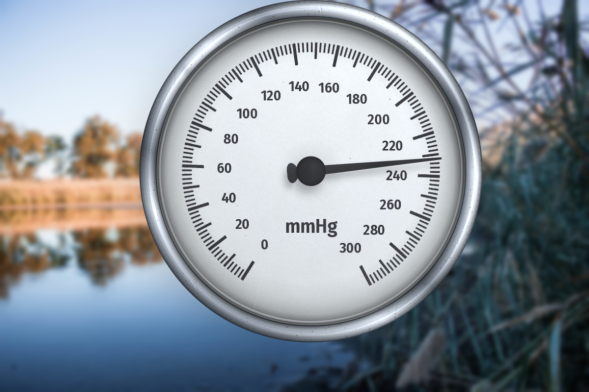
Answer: 232 mmHg
